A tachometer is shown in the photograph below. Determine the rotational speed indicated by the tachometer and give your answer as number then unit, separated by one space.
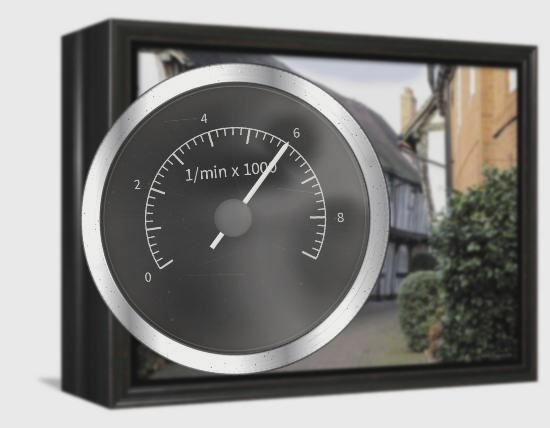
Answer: 6000 rpm
